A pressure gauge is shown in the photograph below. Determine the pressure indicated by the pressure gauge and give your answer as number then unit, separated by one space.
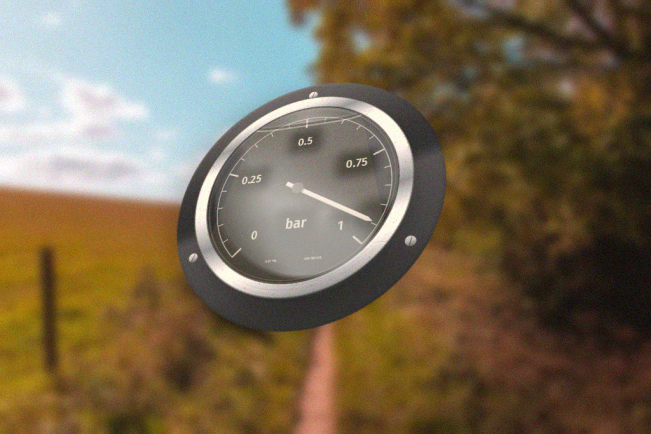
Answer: 0.95 bar
